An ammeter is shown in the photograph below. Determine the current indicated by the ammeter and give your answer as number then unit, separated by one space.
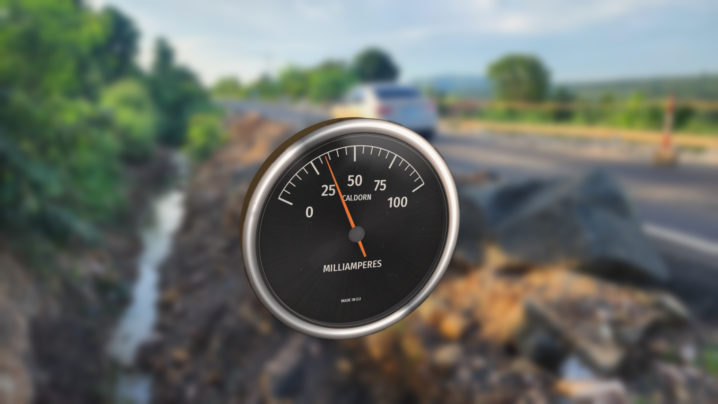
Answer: 32.5 mA
